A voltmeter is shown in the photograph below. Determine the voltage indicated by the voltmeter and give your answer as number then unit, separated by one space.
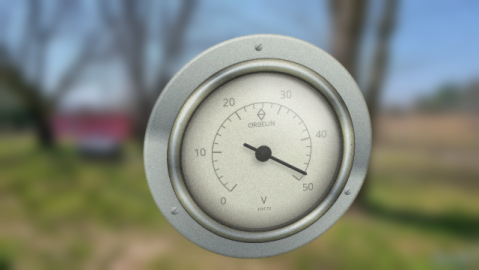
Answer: 48 V
